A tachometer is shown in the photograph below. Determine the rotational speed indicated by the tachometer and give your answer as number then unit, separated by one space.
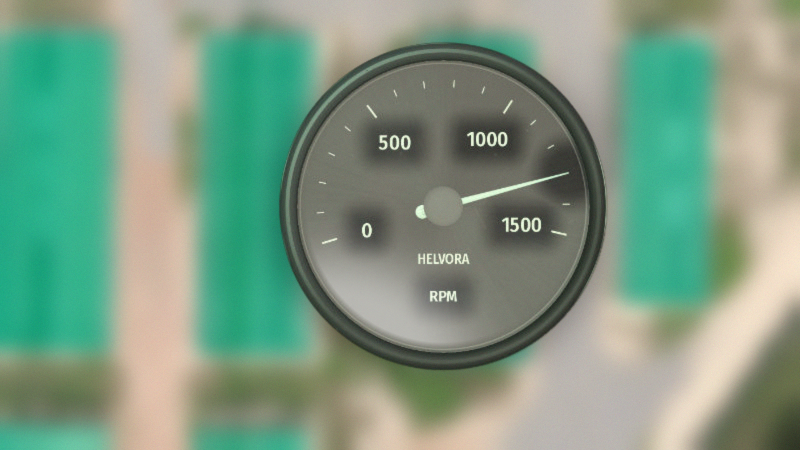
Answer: 1300 rpm
